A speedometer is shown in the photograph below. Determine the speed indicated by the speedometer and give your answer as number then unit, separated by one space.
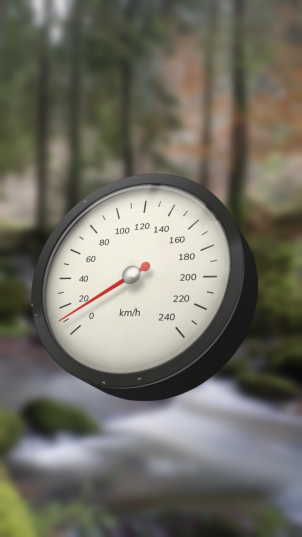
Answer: 10 km/h
